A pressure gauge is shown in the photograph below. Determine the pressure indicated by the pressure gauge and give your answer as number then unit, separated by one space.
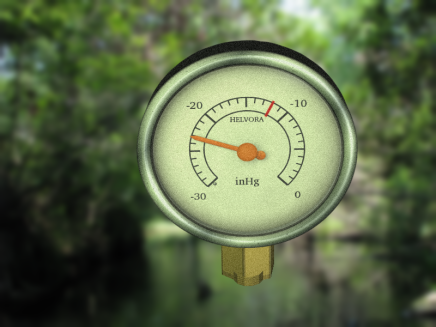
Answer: -23 inHg
